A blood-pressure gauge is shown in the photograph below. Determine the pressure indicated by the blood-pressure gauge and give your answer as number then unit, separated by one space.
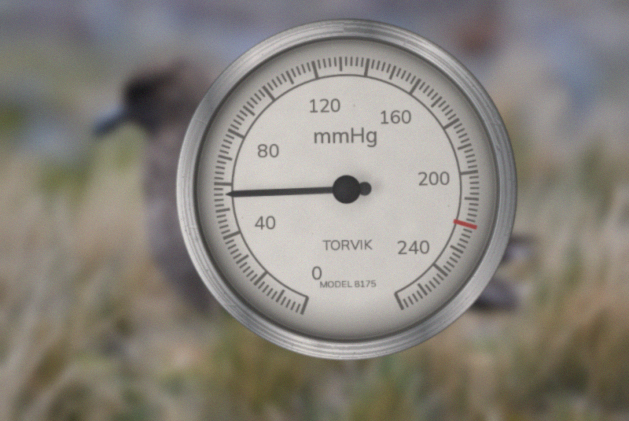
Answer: 56 mmHg
